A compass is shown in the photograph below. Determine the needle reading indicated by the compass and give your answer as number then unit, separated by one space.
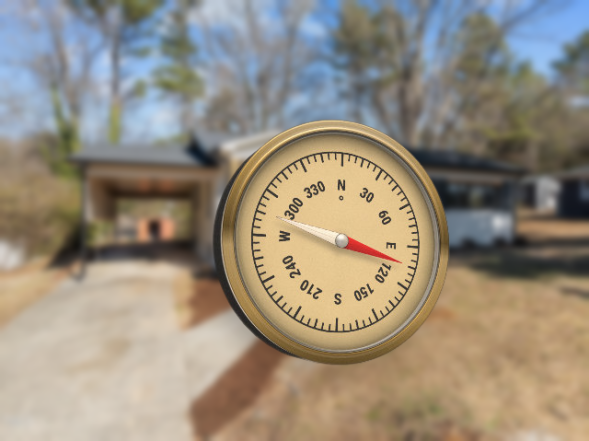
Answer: 105 °
